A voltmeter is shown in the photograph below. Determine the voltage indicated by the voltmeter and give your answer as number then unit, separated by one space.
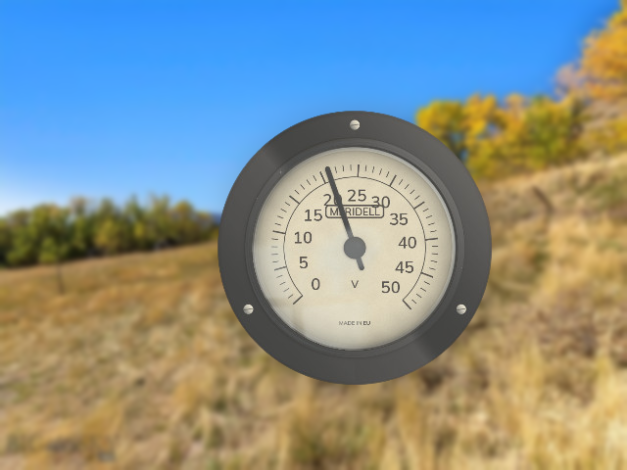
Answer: 21 V
